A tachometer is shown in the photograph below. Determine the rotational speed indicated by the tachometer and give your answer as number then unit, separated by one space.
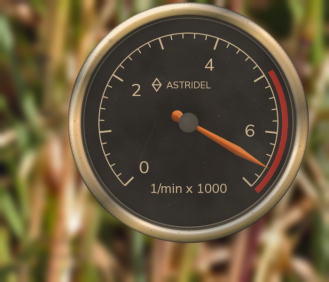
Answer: 6600 rpm
